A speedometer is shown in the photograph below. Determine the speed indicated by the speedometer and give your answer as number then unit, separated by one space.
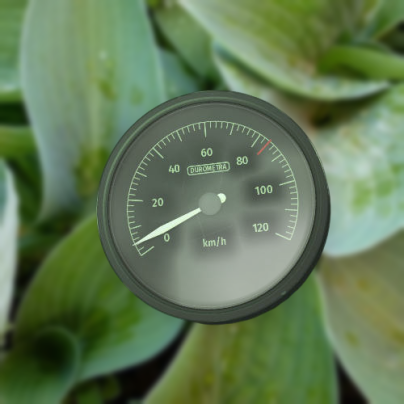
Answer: 4 km/h
